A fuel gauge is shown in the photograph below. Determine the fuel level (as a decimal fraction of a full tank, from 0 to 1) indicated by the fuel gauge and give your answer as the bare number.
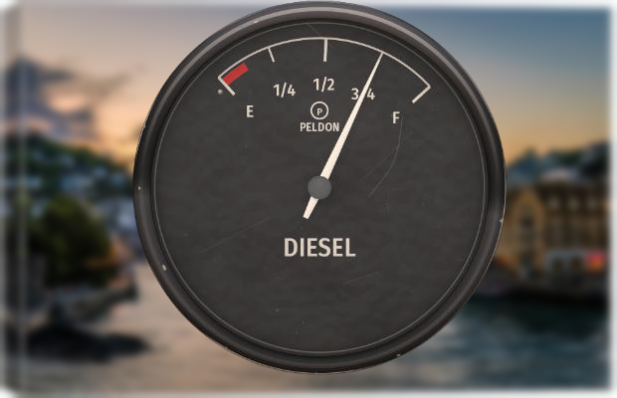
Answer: 0.75
